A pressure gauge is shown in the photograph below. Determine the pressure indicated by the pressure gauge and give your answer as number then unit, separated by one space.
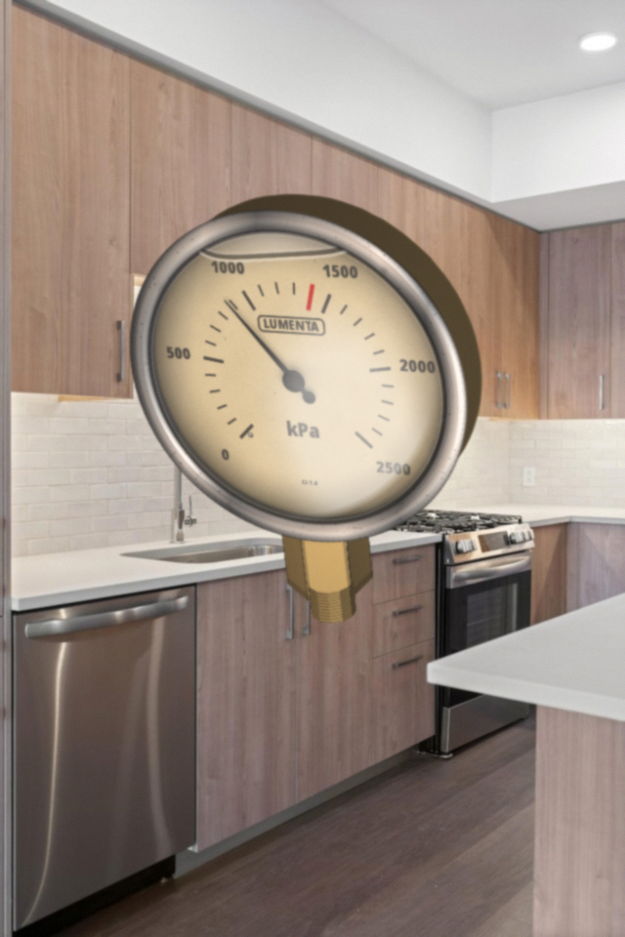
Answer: 900 kPa
